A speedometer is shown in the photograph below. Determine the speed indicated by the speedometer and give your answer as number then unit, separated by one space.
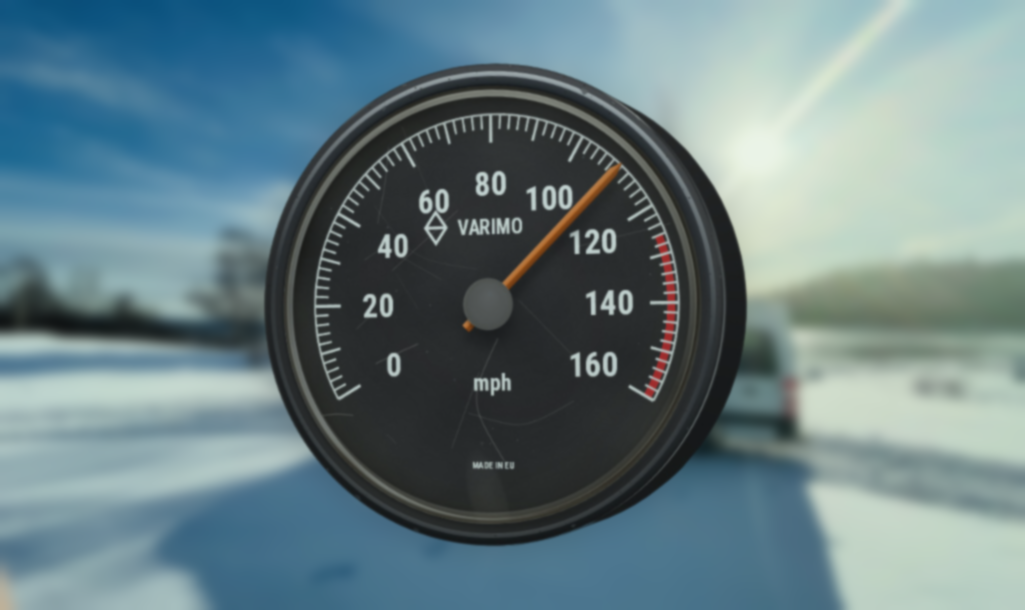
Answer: 110 mph
